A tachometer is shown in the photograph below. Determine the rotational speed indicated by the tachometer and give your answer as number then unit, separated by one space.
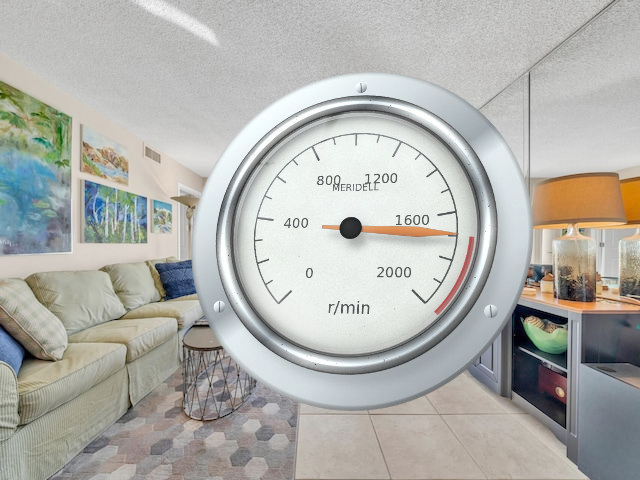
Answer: 1700 rpm
